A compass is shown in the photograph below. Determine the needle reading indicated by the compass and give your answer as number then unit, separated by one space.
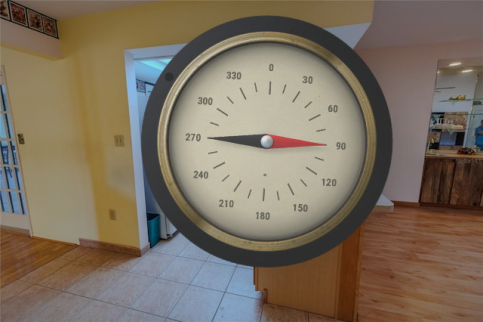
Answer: 90 °
